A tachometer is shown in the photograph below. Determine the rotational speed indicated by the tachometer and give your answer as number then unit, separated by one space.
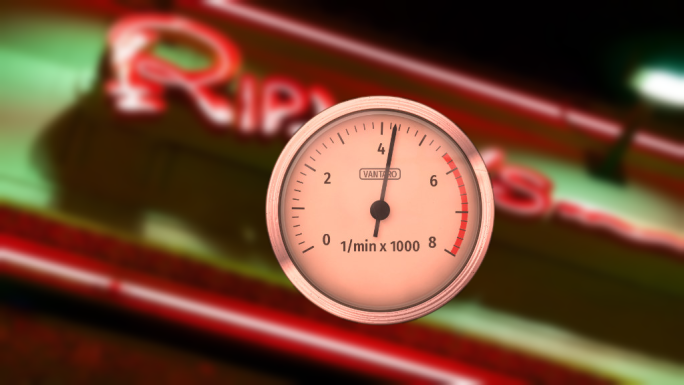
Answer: 4300 rpm
